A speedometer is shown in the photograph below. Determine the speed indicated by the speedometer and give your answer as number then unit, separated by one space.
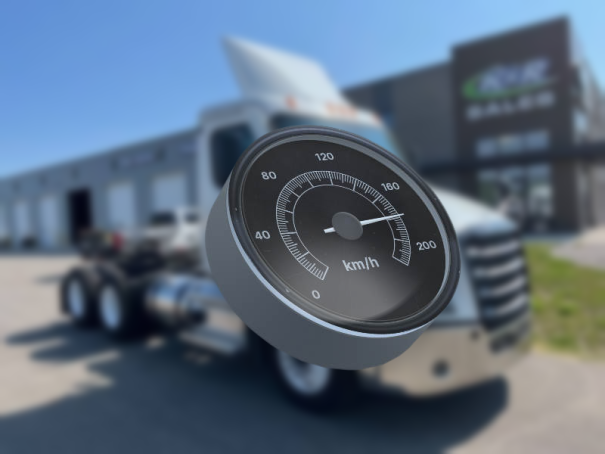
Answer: 180 km/h
